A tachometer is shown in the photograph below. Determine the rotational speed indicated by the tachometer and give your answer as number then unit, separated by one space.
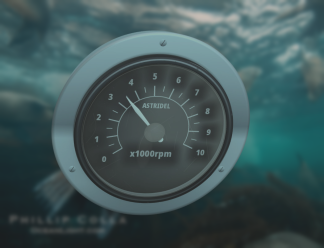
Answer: 3500 rpm
